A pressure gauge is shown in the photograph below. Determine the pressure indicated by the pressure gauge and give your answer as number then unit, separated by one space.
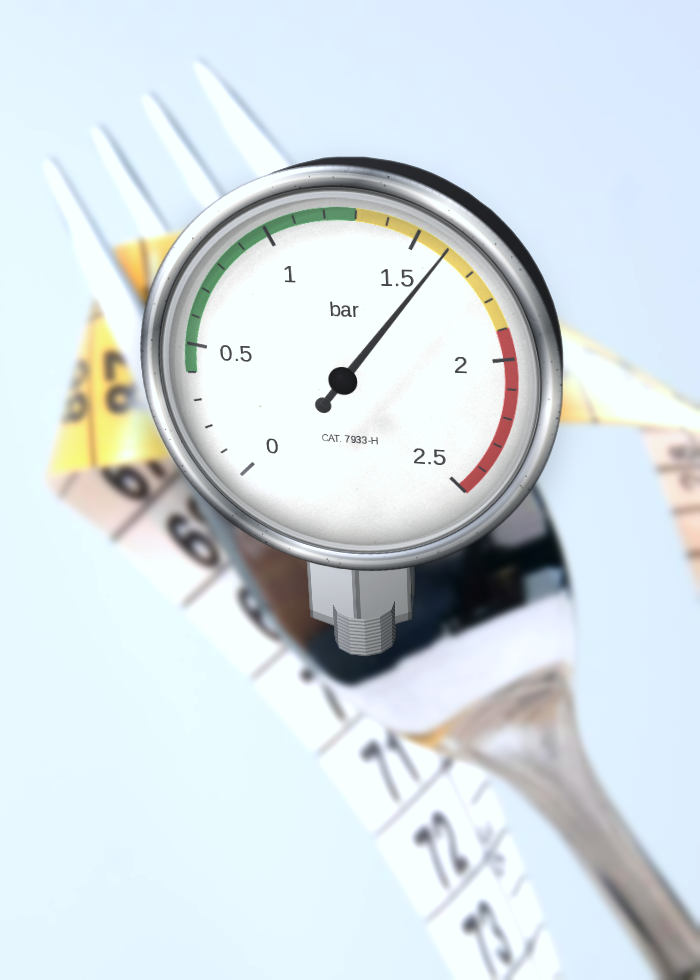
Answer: 1.6 bar
